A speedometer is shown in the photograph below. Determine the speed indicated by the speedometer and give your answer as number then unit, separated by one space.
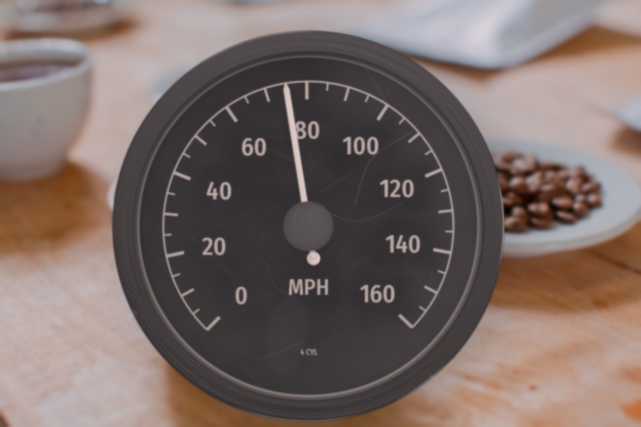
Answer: 75 mph
